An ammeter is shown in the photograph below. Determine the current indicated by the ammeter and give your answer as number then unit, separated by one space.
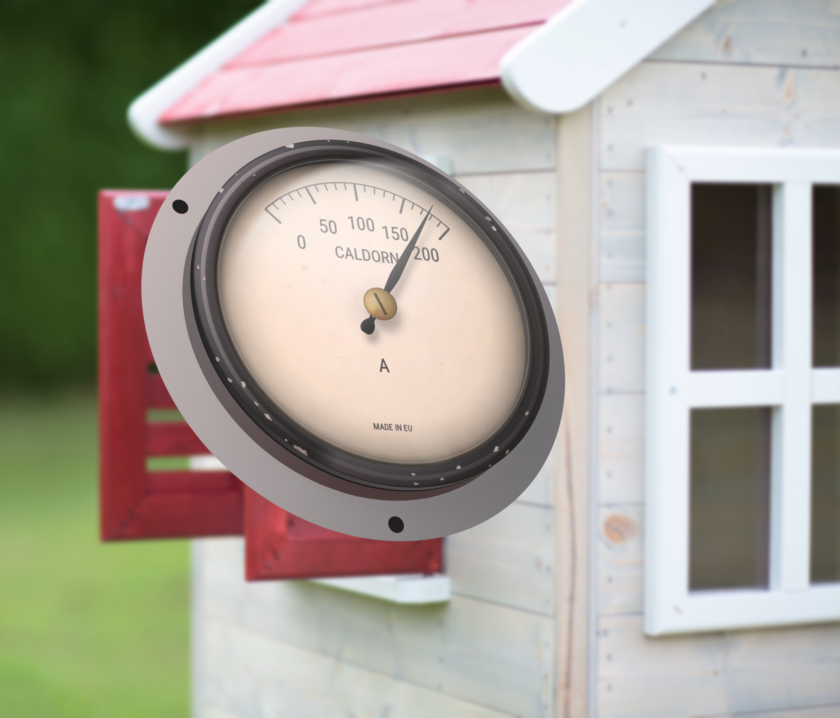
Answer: 175 A
